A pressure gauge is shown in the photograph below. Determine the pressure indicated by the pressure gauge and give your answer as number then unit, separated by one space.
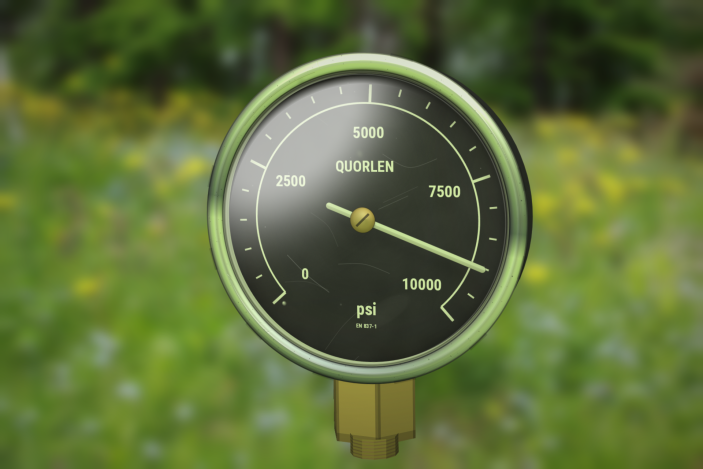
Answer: 9000 psi
